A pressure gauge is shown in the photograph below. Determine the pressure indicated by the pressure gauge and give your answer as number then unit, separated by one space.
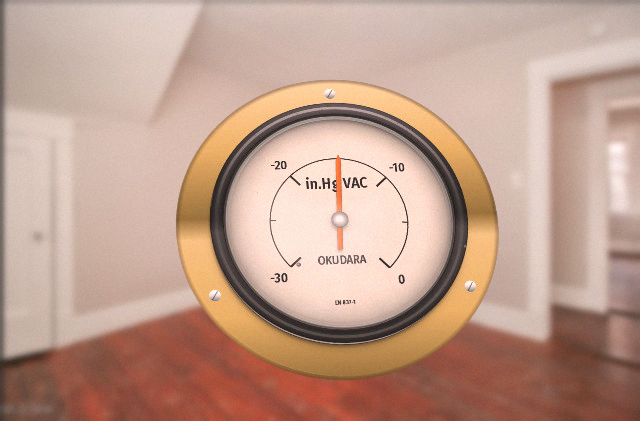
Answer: -15 inHg
